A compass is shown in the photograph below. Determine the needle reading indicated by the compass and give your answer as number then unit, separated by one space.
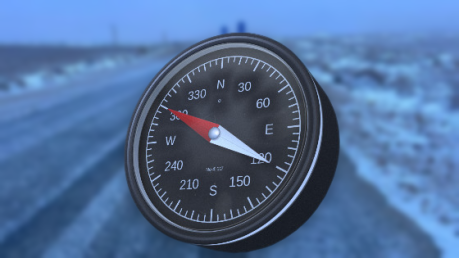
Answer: 300 °
